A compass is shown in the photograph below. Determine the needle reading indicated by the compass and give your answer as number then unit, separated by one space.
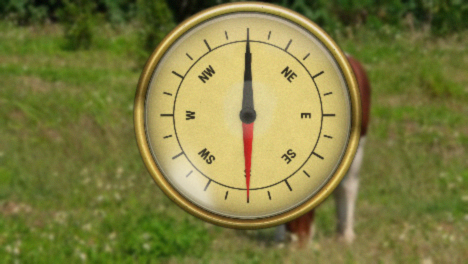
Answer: 180 °
